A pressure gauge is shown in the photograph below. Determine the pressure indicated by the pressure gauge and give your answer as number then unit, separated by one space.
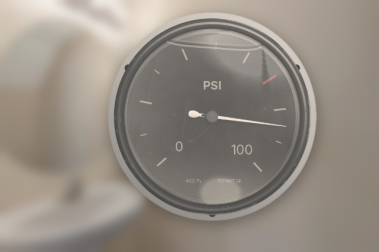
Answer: 85 psi
